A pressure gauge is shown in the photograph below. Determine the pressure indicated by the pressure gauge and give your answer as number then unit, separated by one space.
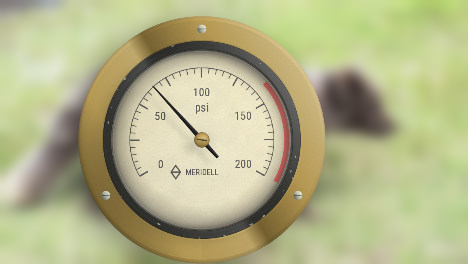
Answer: 65 psi
